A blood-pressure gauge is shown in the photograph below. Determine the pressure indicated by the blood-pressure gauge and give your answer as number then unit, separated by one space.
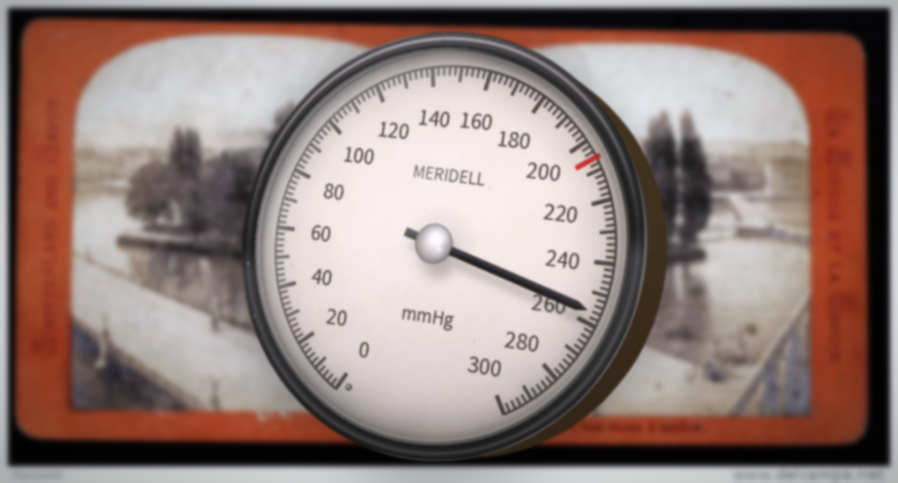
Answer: 256 mmHg
